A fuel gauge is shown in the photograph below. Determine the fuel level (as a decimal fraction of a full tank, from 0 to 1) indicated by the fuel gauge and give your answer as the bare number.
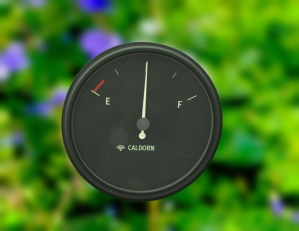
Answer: 0.5
